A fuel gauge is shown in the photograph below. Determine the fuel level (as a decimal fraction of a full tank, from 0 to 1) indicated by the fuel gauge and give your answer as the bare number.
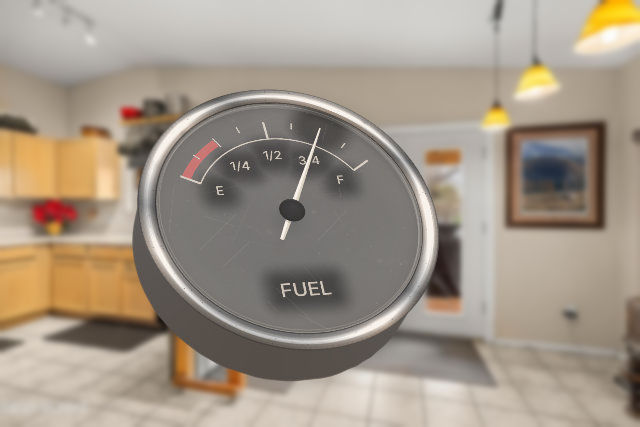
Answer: 0.75
